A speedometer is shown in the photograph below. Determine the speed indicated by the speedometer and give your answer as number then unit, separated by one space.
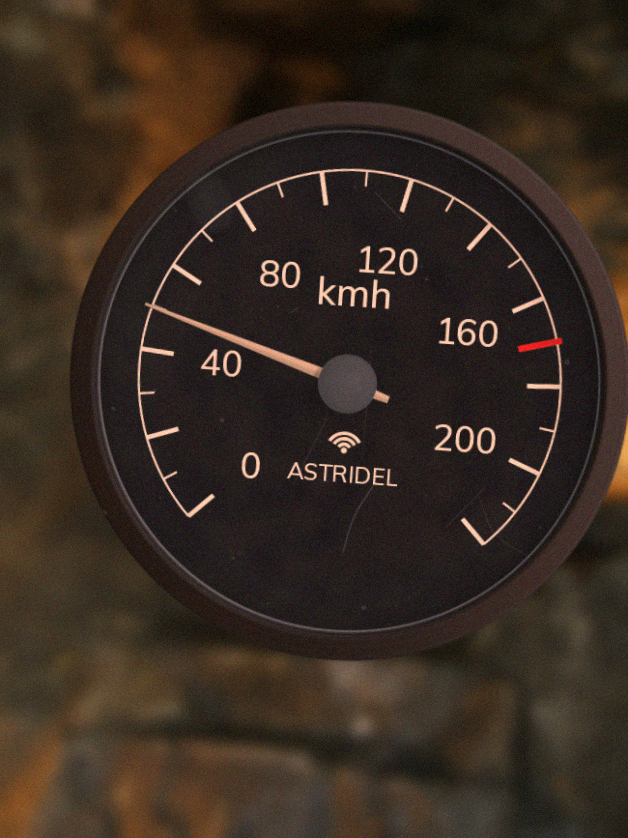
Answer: 50 km/h
